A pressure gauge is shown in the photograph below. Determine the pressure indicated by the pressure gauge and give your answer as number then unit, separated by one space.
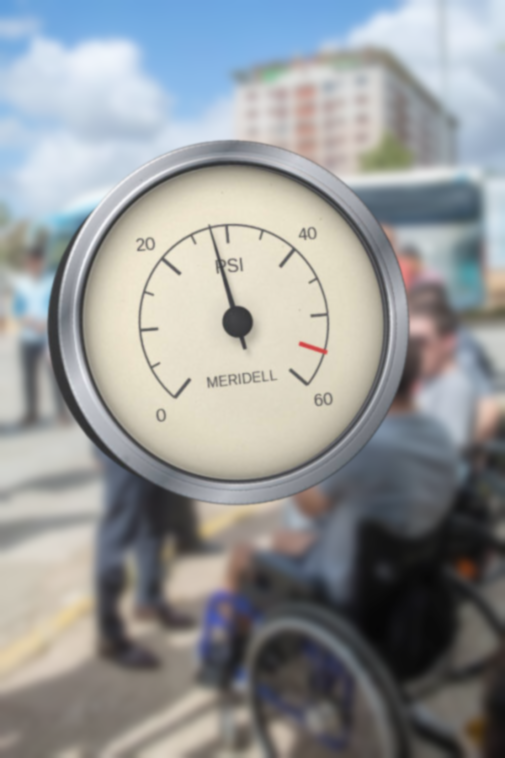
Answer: 27.5 psi
